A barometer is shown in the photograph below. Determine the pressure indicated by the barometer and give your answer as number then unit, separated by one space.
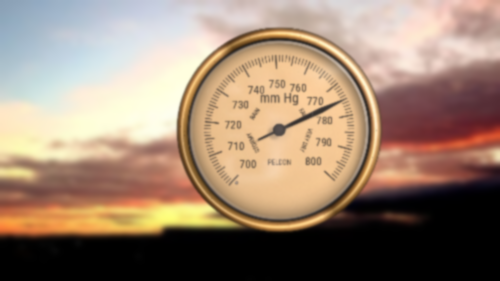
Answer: 775 mmHg
